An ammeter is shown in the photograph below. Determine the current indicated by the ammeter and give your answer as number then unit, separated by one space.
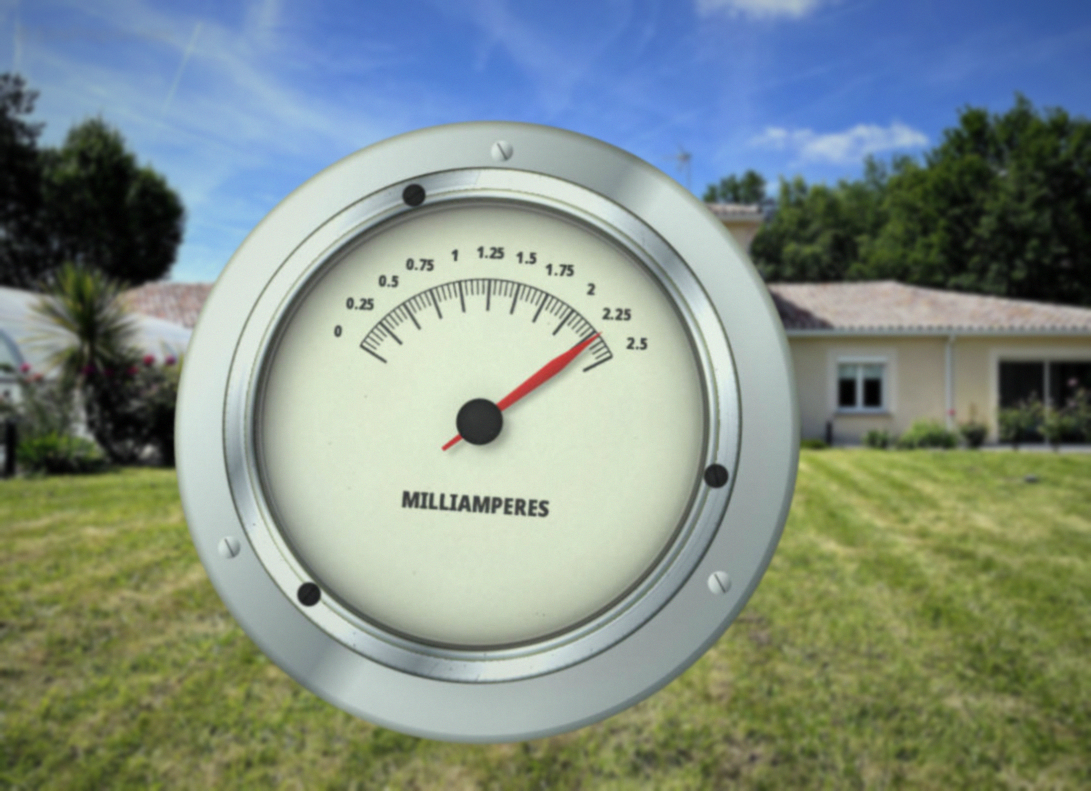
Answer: 2.3 mA
